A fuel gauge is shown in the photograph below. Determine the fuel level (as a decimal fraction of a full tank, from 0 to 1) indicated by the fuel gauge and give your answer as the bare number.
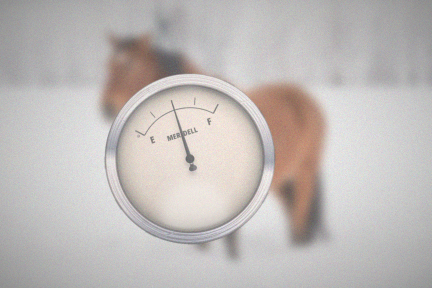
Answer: 0.5
